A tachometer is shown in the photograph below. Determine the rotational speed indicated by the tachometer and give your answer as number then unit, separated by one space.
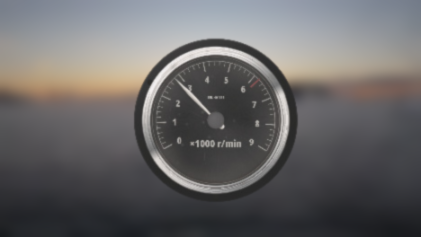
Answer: 2800 rpm
